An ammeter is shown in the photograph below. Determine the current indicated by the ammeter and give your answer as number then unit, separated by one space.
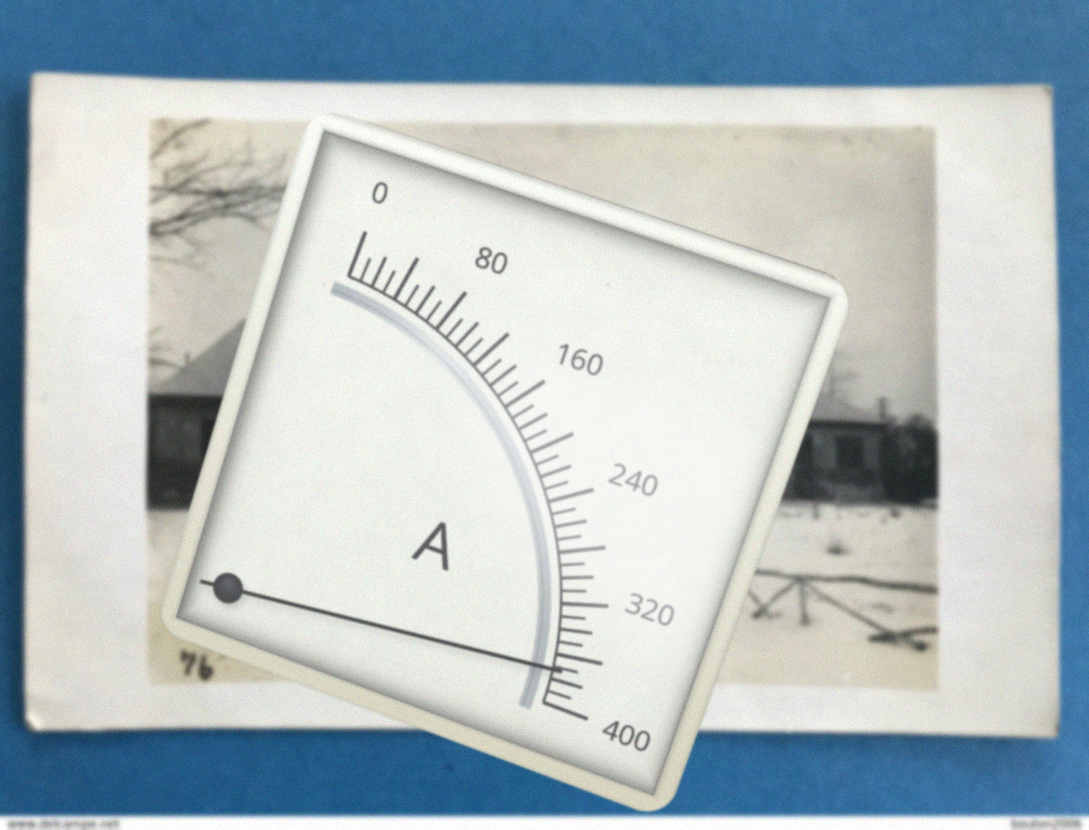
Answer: 370 A
